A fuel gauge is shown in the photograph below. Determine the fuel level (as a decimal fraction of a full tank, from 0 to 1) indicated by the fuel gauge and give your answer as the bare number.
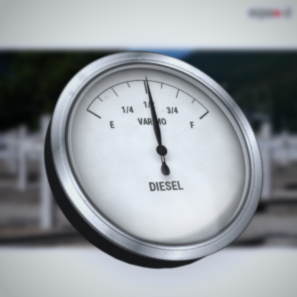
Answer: 0.5
